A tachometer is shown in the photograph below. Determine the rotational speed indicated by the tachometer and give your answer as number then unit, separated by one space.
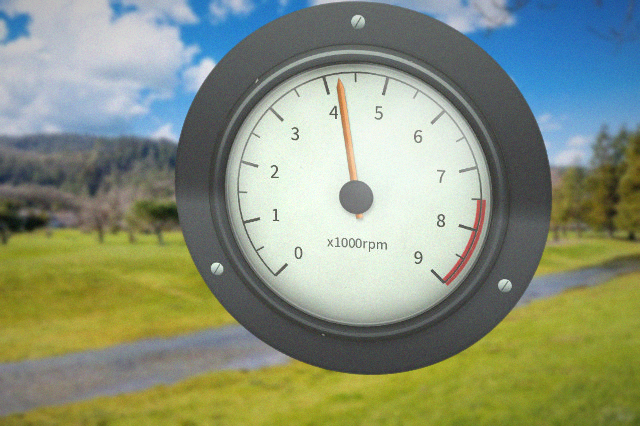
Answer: 4250 rpm
